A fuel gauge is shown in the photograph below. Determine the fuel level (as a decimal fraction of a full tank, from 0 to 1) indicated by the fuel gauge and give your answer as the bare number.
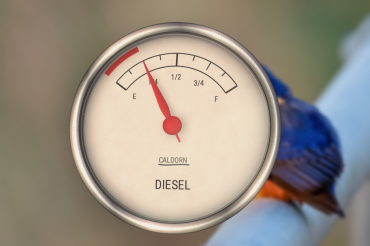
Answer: 0.25
